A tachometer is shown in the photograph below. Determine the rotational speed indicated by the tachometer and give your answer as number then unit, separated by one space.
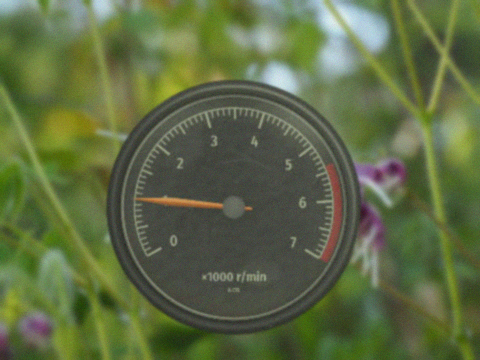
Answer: 1000 rpm
